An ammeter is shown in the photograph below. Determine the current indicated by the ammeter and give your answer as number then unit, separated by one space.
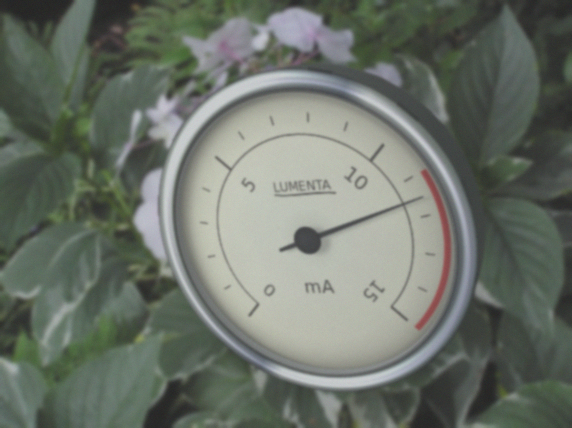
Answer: 11.5 mA
